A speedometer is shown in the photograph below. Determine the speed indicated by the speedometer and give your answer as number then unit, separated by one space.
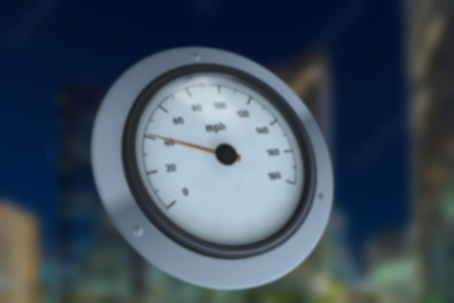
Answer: 40 mph
